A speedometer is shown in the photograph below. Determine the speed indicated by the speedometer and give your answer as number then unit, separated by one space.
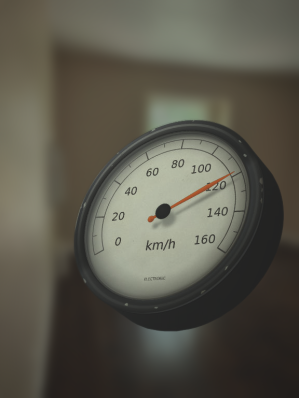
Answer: 120 km/h
